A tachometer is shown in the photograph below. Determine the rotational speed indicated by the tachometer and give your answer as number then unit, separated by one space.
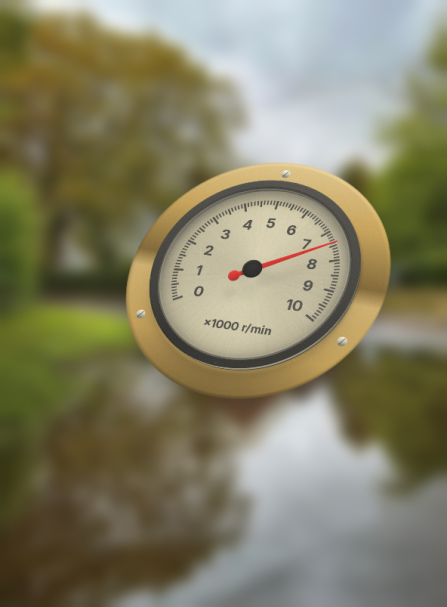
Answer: 7500 rpm
